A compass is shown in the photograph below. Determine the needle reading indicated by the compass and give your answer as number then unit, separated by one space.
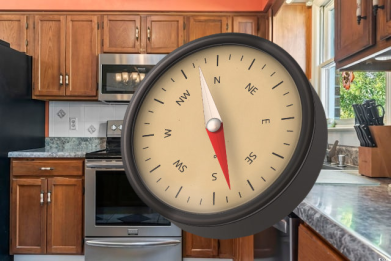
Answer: 165 °
